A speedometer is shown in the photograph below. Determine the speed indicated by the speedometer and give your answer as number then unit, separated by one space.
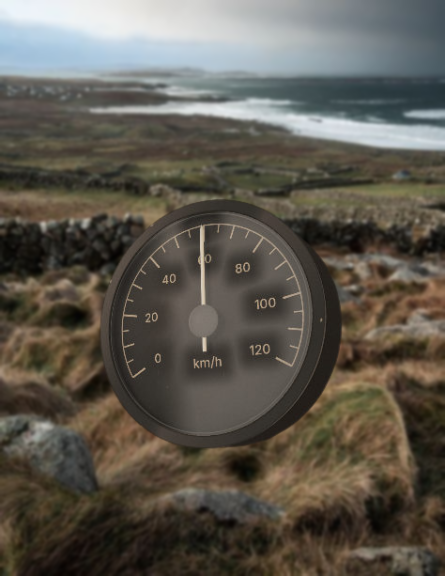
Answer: 60 km/h
